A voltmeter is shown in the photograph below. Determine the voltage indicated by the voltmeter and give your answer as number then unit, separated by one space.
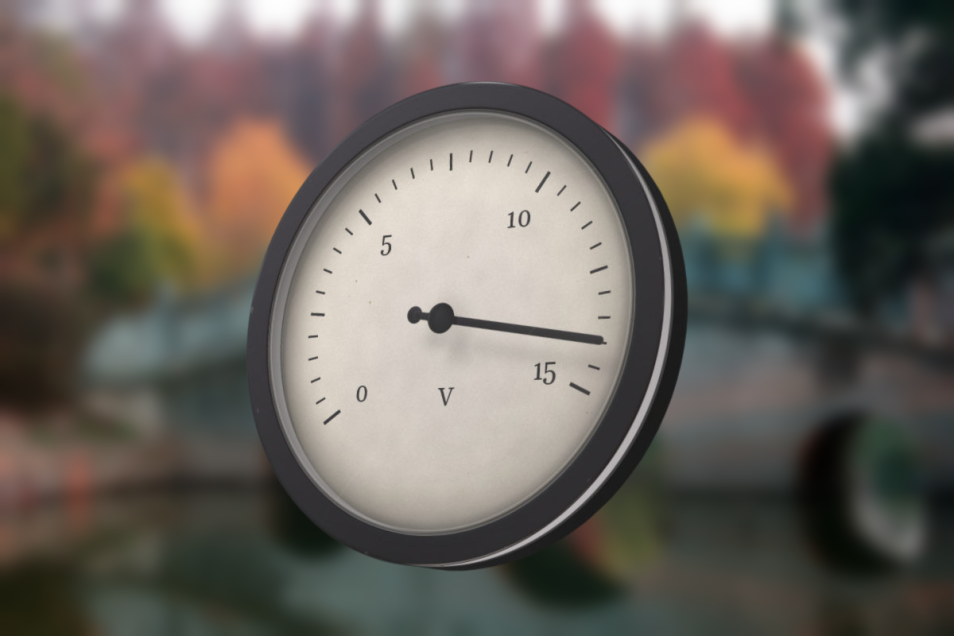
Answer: 14 V
